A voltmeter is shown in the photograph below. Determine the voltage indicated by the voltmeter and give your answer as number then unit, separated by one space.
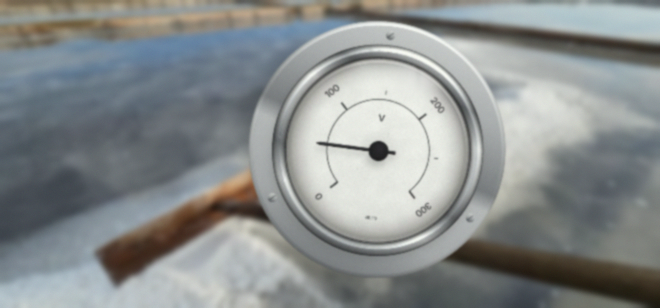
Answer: 50 V
